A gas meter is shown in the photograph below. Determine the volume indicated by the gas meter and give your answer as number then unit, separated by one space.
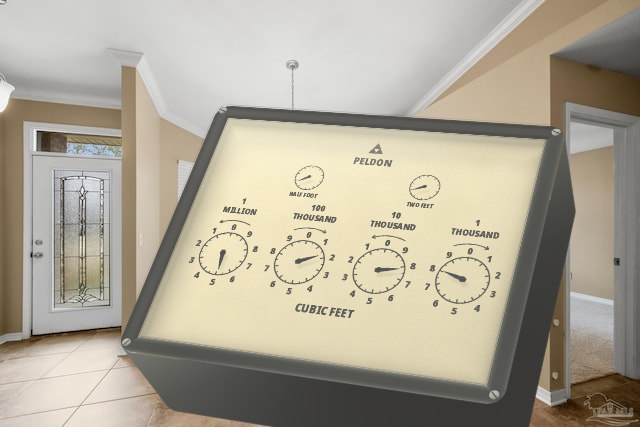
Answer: 517800 ft³
